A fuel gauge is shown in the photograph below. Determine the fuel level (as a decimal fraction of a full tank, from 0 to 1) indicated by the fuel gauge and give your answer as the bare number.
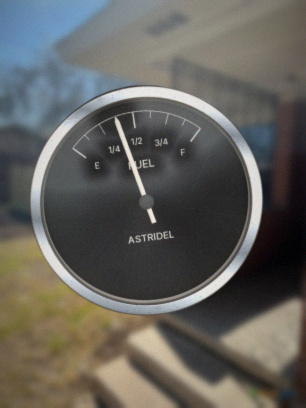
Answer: 0.375
